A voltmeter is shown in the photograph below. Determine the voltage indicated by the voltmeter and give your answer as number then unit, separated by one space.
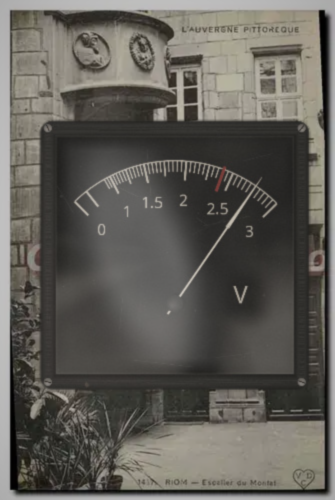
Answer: 2.75 V
